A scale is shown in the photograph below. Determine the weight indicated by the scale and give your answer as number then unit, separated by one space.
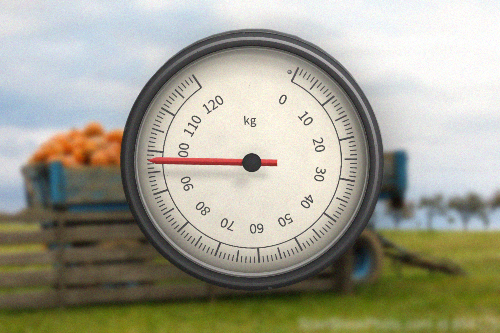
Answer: 98 kg
